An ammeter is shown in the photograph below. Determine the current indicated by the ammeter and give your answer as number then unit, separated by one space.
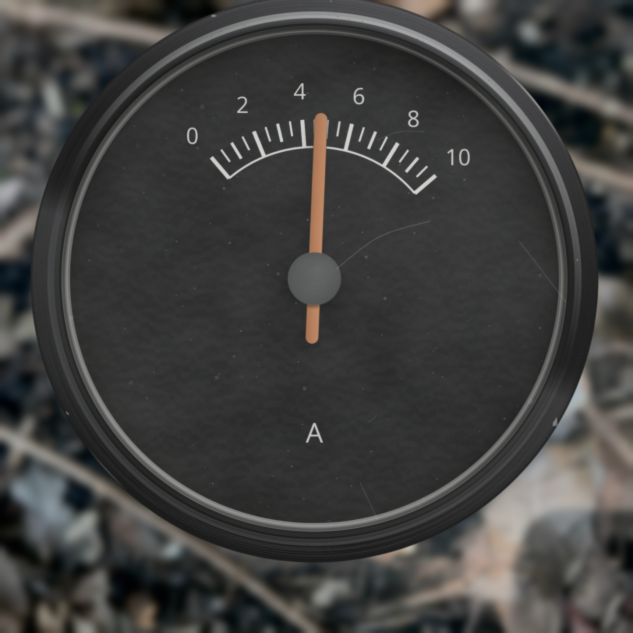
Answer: 4.75 A
